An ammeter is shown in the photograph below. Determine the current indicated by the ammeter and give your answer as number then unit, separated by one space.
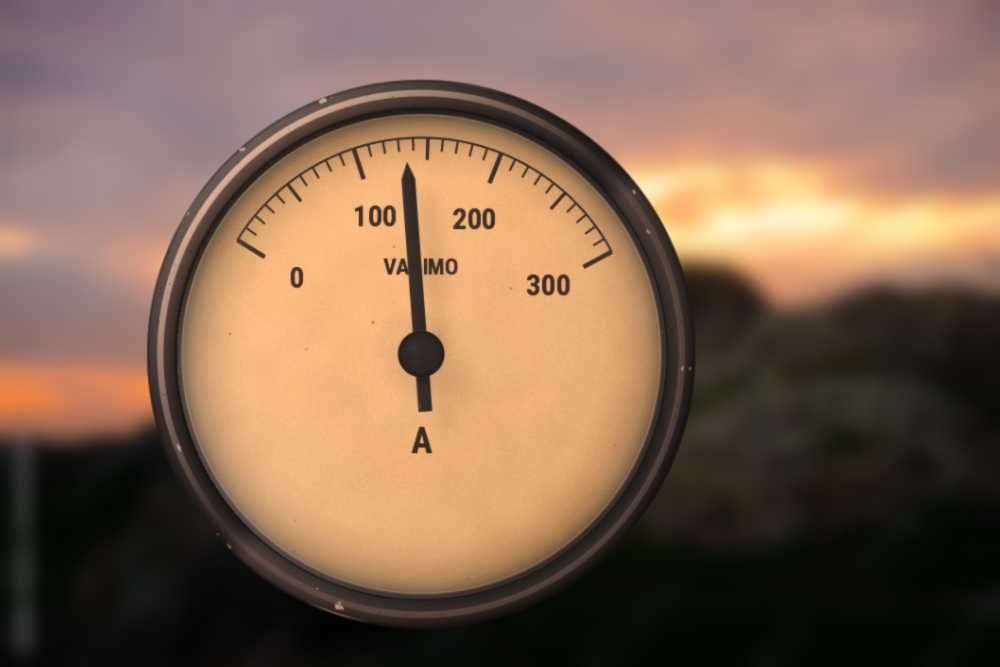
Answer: 135 A
